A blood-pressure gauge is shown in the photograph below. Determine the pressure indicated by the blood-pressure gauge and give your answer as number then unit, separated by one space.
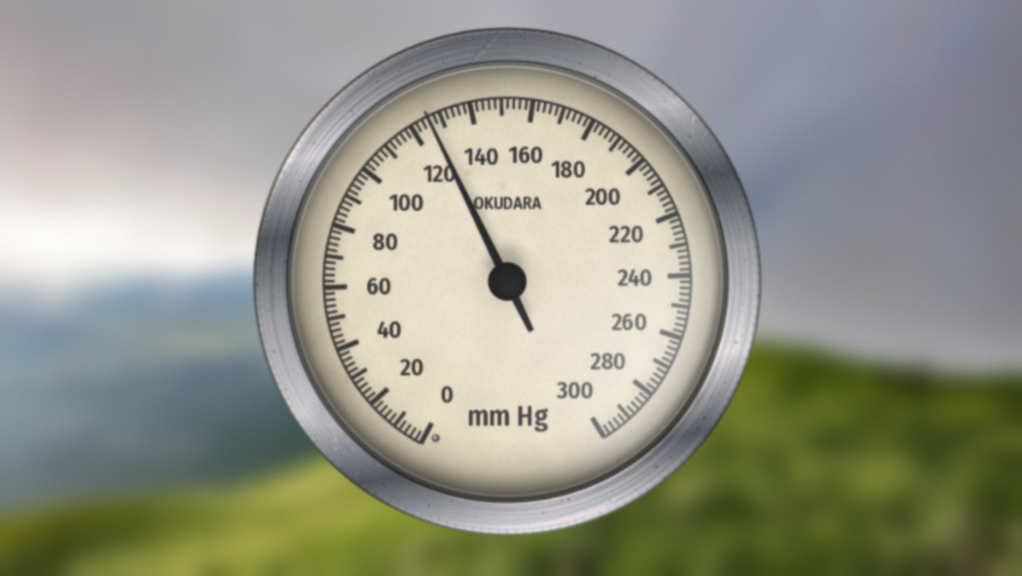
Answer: 126 mmHg
